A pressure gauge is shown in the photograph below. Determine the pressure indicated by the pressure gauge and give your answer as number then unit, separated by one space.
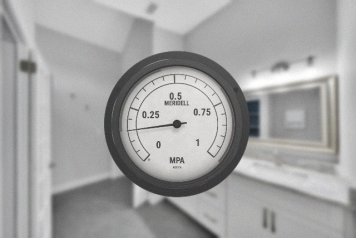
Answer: 0.15 MPa
